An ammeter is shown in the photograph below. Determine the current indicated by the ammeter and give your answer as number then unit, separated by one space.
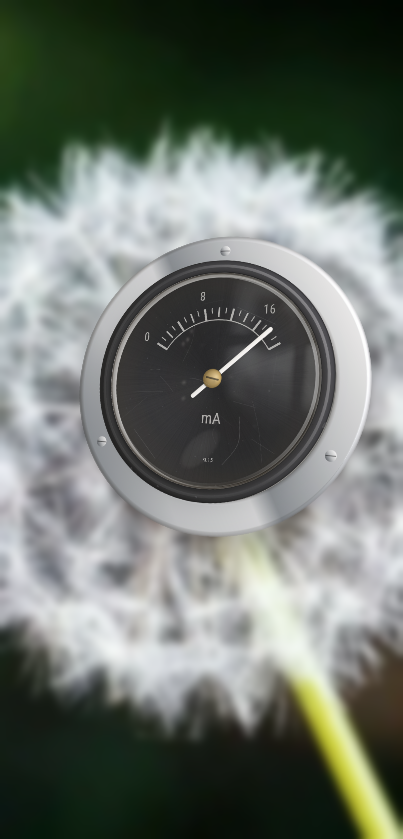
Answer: 18 mA
